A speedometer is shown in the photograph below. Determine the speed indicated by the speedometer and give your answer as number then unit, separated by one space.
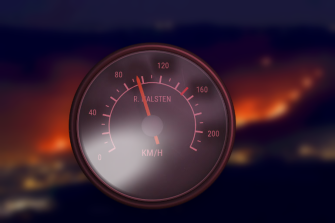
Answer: 95 km/h
